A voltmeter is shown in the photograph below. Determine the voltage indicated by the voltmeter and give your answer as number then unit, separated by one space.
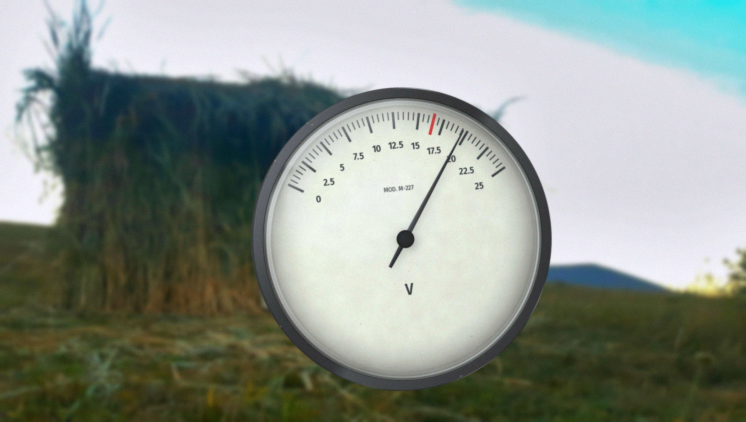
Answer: 19.5 V
